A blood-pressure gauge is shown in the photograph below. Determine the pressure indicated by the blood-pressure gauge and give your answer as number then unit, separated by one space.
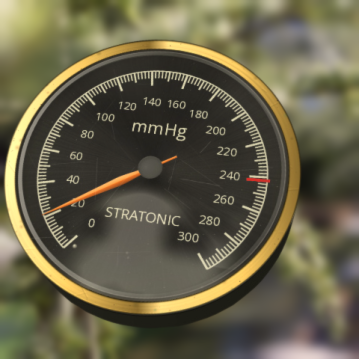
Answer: 20 mmHg
